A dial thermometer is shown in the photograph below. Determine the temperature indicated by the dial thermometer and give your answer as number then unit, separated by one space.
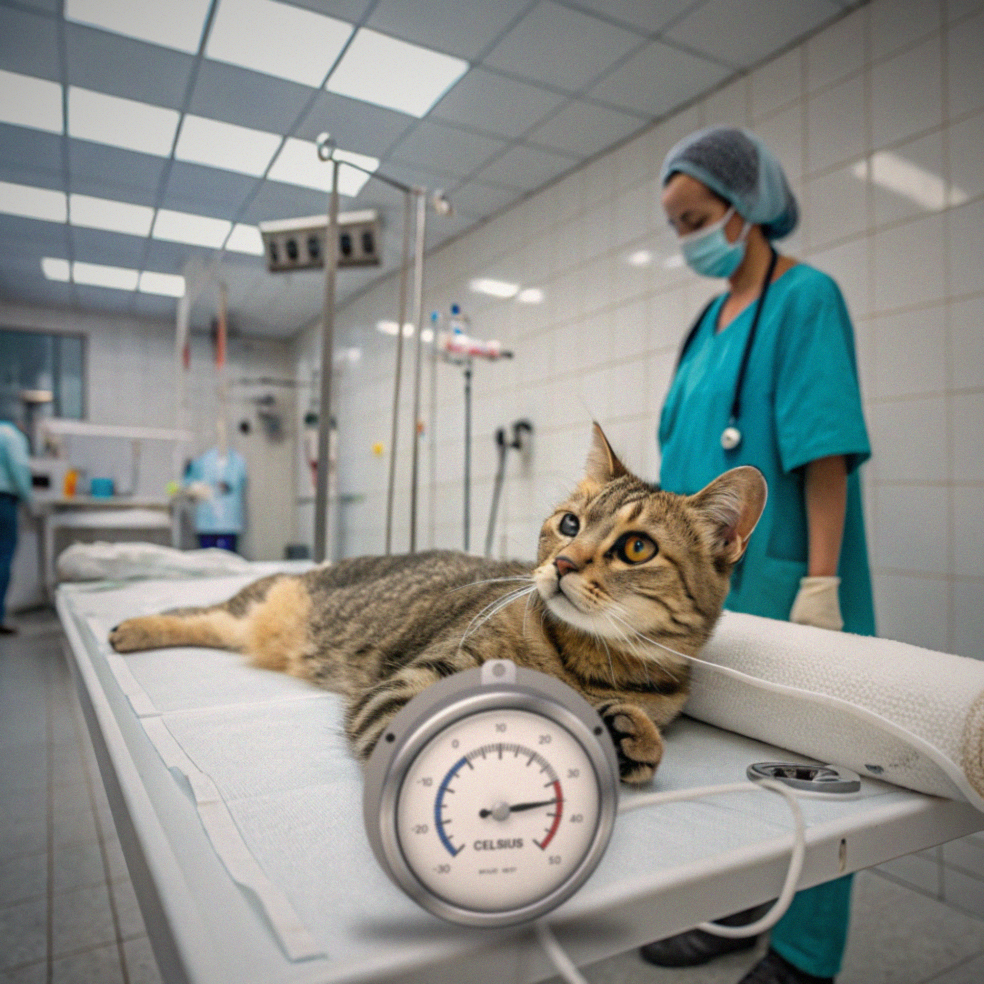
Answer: 35 °C
